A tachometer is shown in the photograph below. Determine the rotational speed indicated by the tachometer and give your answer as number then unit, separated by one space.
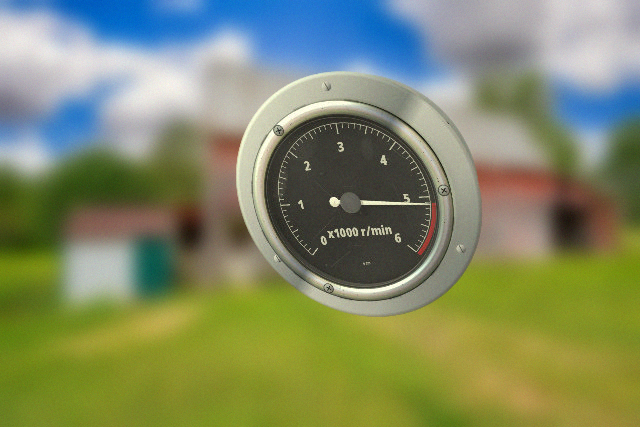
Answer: 5100 rpm
